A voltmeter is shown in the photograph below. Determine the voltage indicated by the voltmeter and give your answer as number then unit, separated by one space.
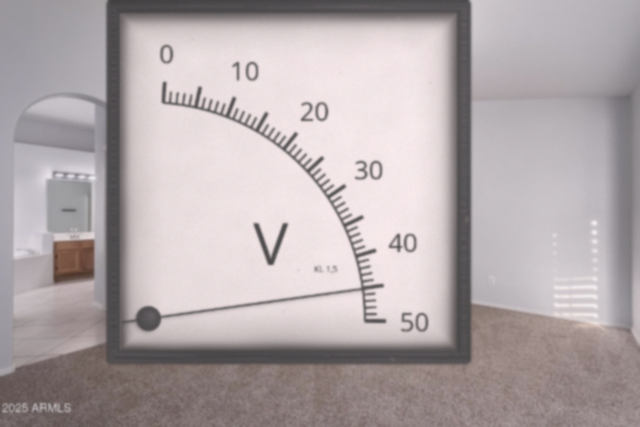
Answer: 45 V
